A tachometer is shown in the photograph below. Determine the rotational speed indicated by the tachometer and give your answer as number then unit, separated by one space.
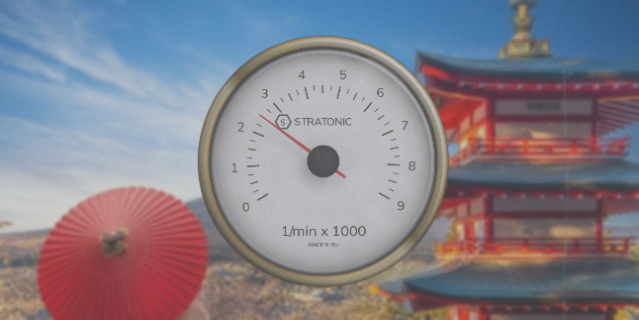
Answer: 2500 rpm
